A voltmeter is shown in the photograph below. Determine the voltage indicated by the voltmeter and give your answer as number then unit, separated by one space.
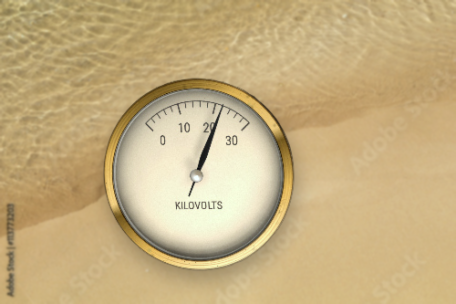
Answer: 22 kV
